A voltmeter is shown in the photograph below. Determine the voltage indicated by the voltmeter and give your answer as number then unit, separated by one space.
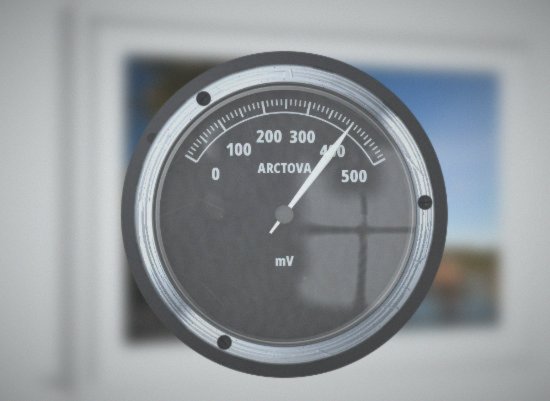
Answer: 400 mV
